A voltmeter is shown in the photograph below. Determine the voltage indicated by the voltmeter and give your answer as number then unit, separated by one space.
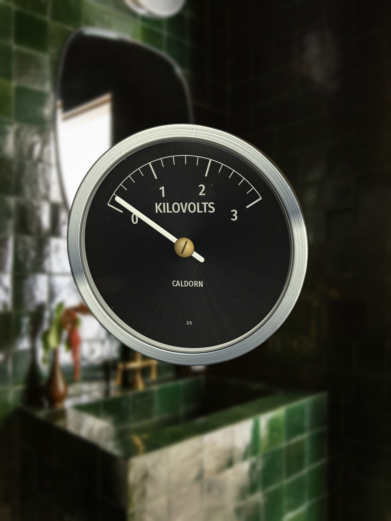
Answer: 0.2 kV
